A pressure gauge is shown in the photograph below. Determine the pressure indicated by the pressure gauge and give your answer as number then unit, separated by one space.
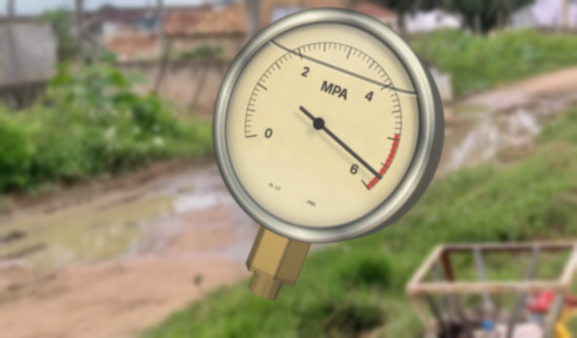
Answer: 5.7 MPa
